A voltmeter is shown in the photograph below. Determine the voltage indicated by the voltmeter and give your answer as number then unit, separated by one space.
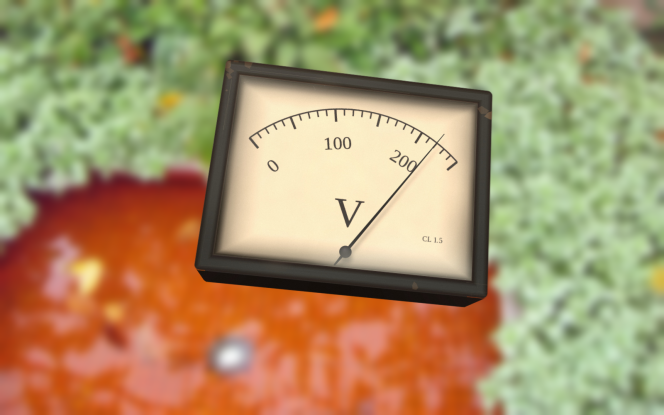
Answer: 220 V
